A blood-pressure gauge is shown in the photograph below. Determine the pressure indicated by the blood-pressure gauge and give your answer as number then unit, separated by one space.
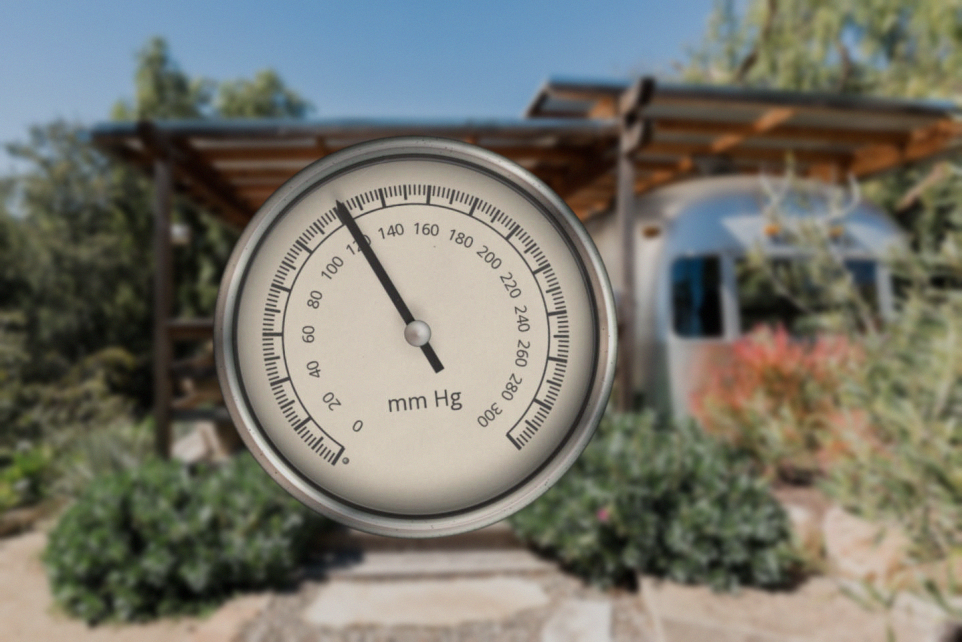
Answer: 122 mmHg
